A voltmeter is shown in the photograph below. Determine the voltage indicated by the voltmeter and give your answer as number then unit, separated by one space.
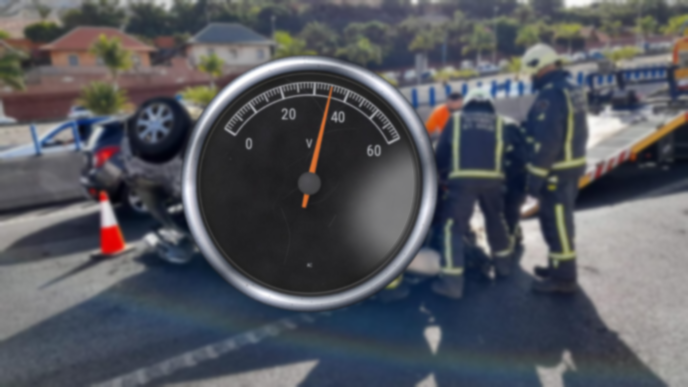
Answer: 35 V
